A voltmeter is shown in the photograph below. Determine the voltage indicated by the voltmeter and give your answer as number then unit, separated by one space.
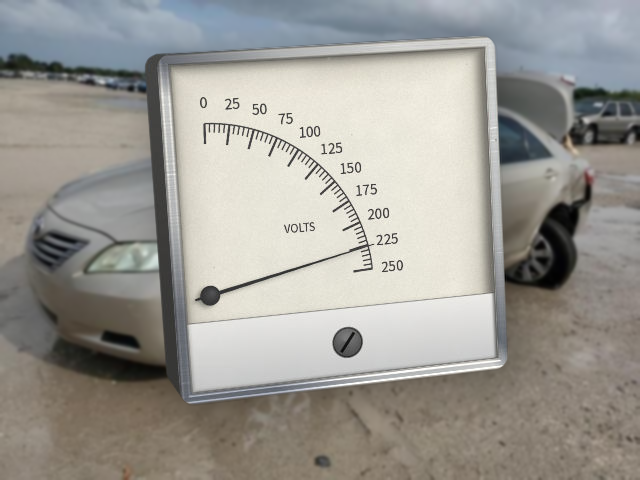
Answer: 225 V
